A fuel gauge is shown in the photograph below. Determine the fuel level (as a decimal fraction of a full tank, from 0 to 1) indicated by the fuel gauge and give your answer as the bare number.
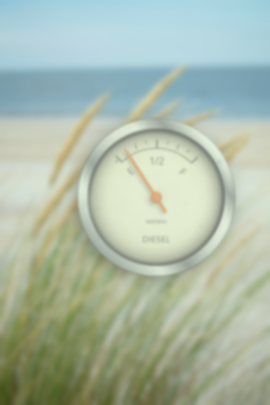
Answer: 0.125
